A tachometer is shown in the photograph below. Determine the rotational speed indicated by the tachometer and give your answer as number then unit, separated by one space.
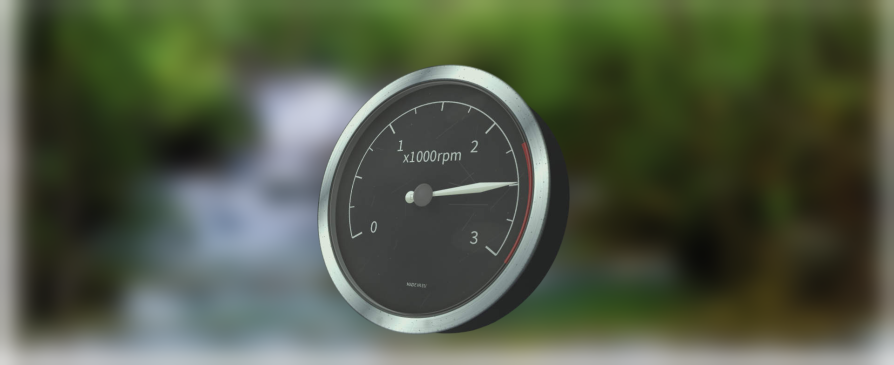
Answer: 2500 rpm
